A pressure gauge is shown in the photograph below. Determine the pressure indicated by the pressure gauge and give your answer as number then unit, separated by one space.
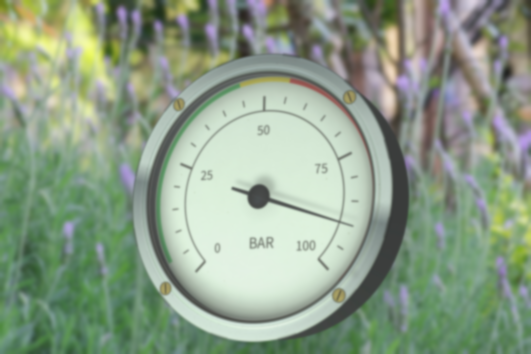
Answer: 90 bar
